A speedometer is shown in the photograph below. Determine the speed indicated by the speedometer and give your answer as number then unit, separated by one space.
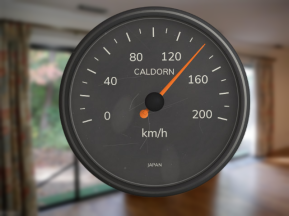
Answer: 140 km/h
